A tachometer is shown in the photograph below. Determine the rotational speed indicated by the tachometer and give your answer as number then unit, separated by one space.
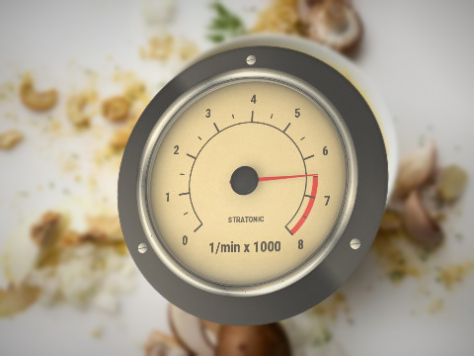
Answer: 6500 rpm
